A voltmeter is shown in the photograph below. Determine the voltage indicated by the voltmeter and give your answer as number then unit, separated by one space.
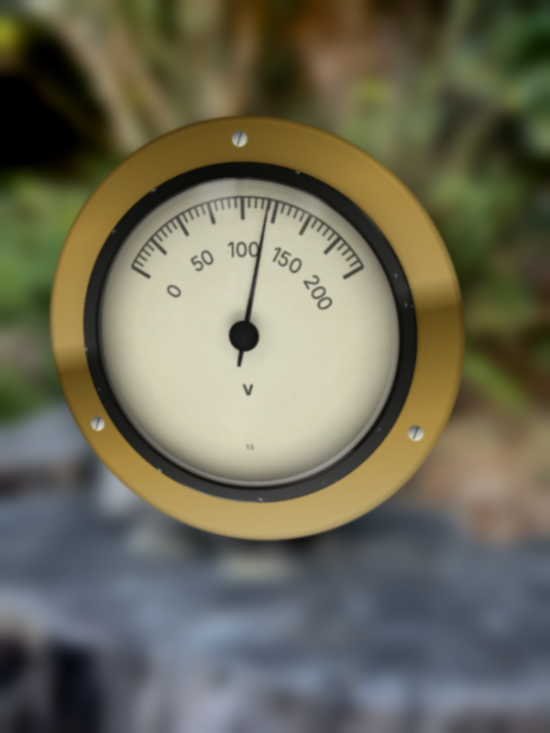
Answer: 120 V
